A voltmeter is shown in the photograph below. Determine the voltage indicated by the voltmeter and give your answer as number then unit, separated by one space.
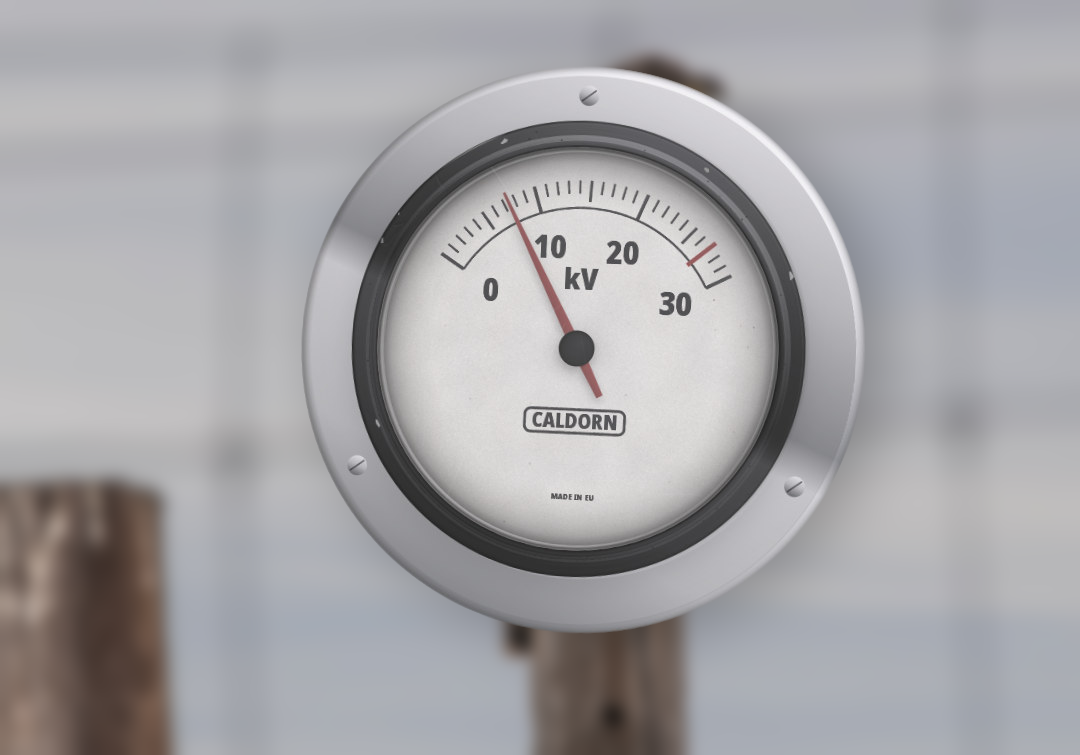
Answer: 7.5 kV
